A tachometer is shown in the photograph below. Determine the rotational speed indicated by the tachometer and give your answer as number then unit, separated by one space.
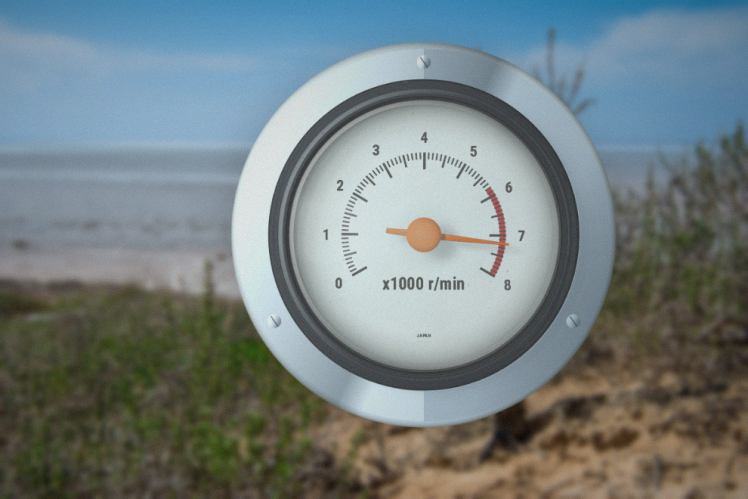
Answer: 7200 rpm
